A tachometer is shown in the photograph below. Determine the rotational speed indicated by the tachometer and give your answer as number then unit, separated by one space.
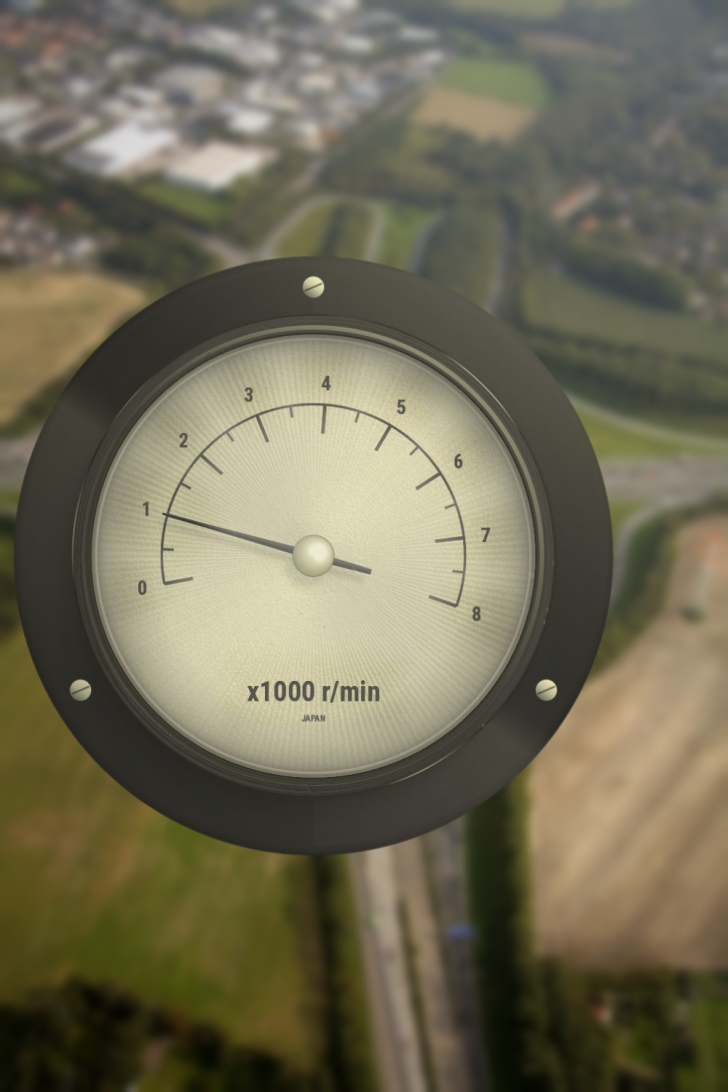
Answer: 1000 rpm
